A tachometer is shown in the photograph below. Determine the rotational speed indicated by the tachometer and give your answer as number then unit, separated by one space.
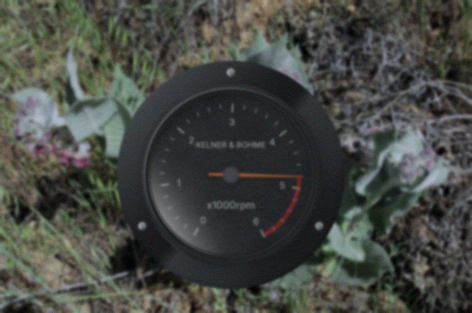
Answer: 4800 rpm
